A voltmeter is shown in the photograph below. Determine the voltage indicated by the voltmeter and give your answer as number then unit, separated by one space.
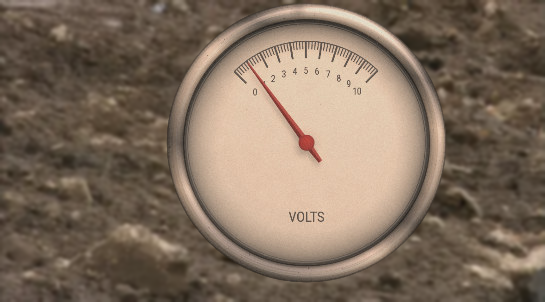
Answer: 1 V
